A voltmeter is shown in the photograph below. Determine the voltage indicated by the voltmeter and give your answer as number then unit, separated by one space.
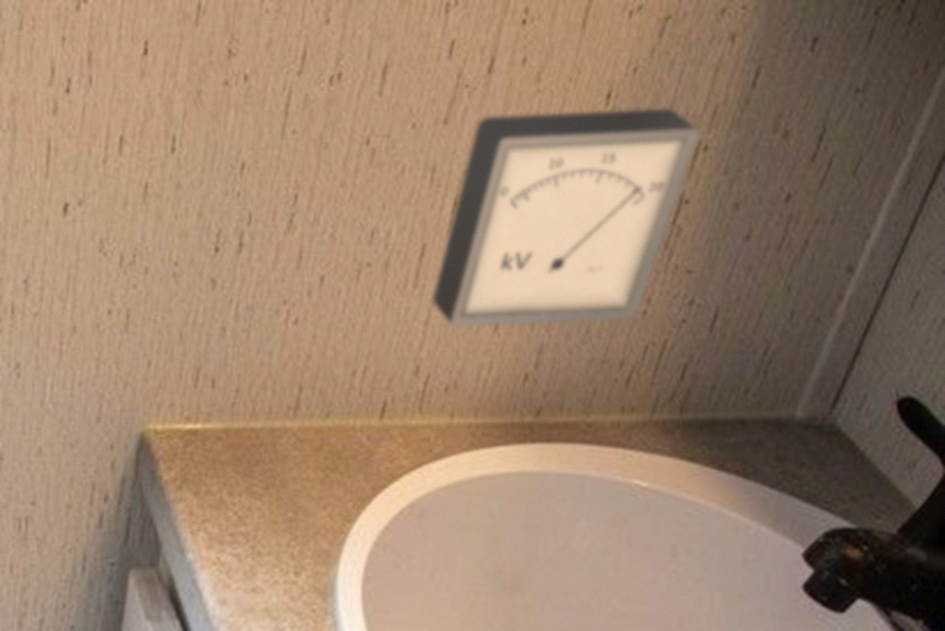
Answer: 19 kV
